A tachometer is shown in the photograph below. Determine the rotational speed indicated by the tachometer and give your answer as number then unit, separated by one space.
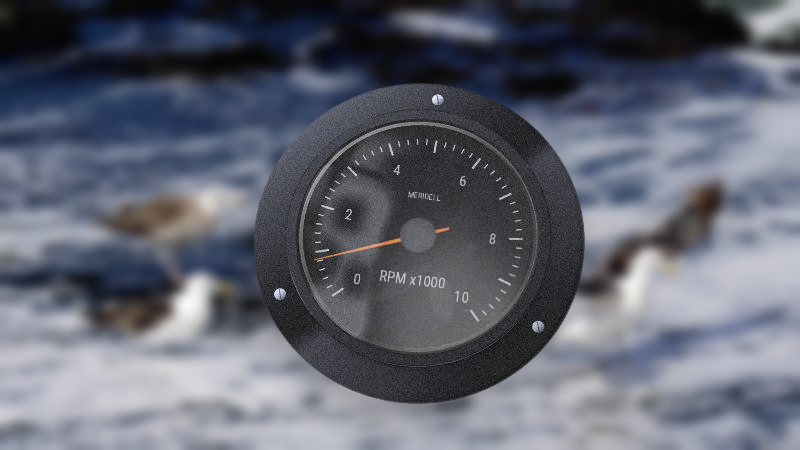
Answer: 800 rpm
